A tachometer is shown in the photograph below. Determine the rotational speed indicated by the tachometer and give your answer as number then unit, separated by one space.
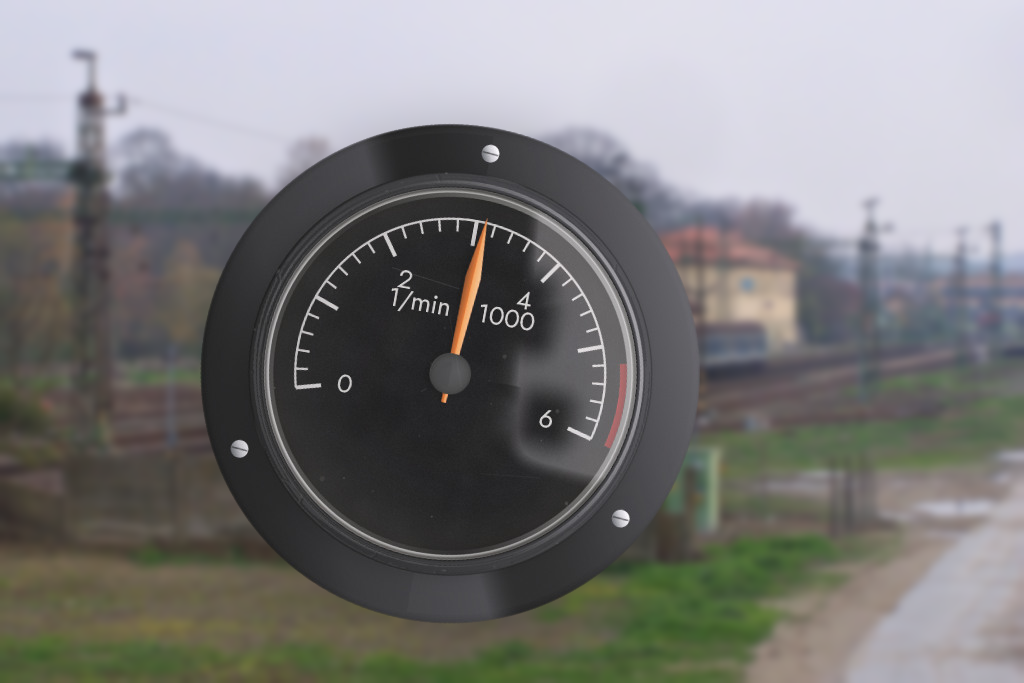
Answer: 3100 rpm
